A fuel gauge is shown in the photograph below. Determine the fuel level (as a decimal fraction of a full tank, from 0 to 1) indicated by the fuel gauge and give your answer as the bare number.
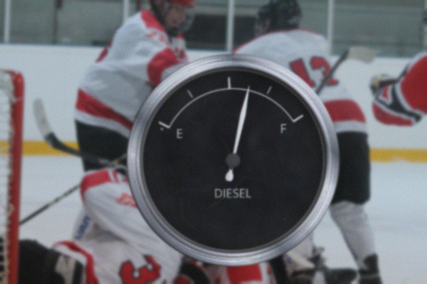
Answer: 0.625
